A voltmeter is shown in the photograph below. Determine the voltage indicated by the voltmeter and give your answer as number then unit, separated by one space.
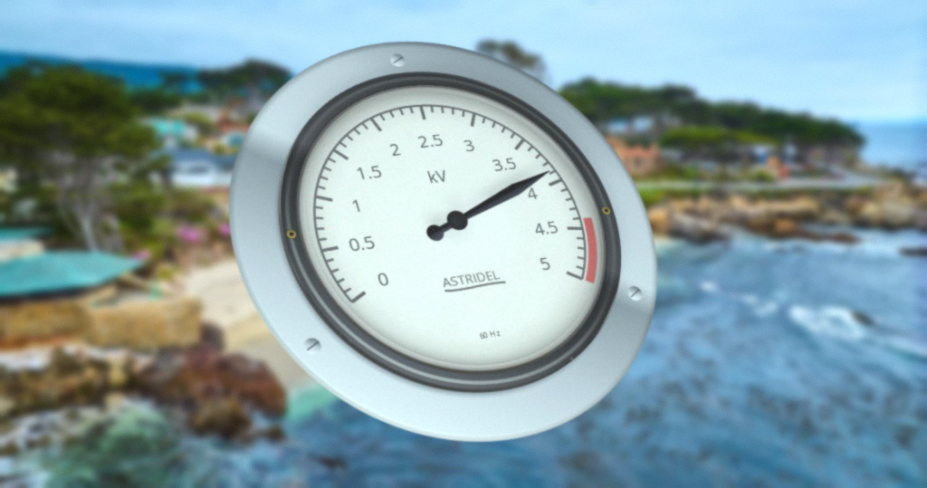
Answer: 3.9 kV
